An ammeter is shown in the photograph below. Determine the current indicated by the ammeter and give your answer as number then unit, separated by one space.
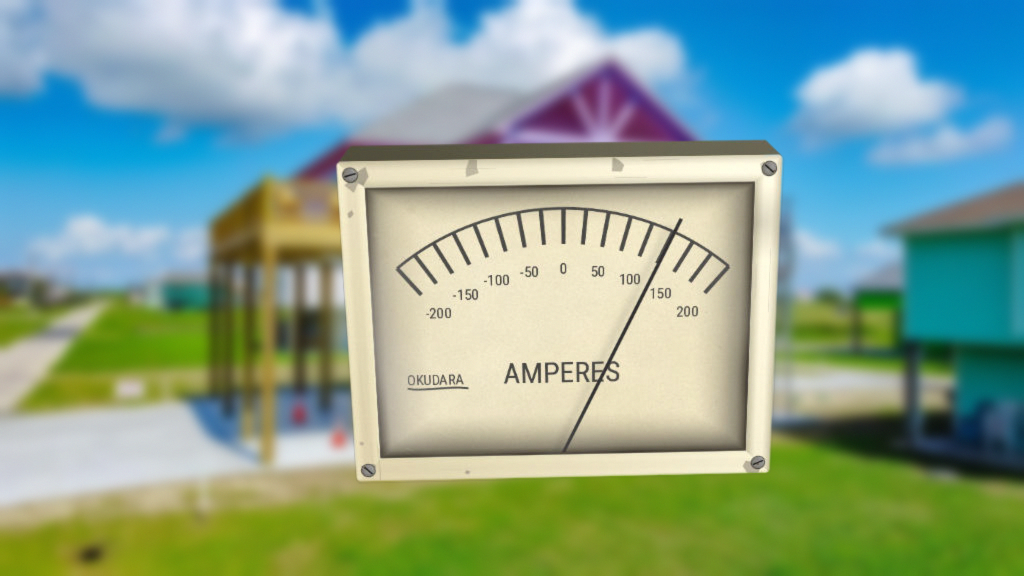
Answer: 125 A
